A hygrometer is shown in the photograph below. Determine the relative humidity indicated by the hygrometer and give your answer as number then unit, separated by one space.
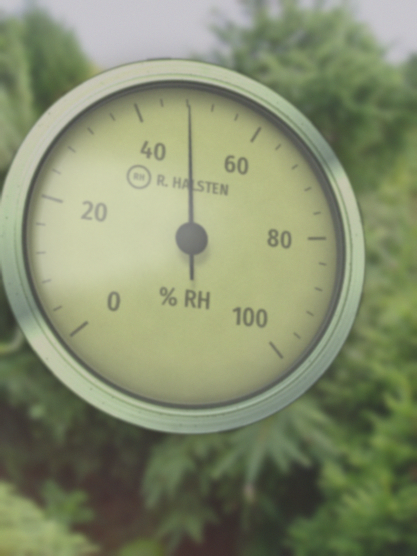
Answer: 48 %
